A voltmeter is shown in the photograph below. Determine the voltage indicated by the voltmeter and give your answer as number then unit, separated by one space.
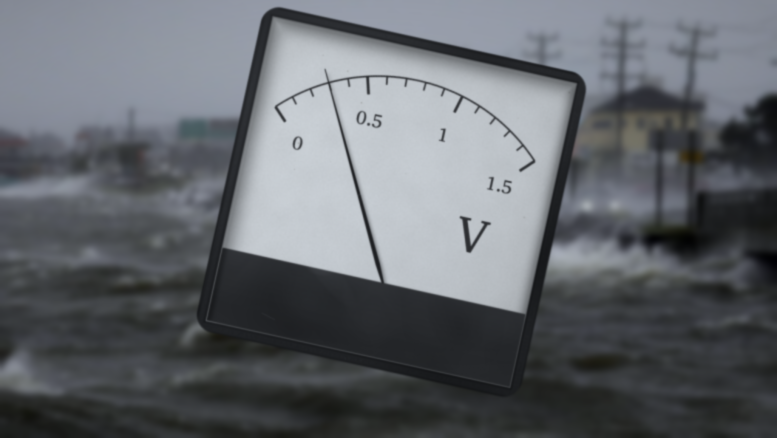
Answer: 0.3 V
